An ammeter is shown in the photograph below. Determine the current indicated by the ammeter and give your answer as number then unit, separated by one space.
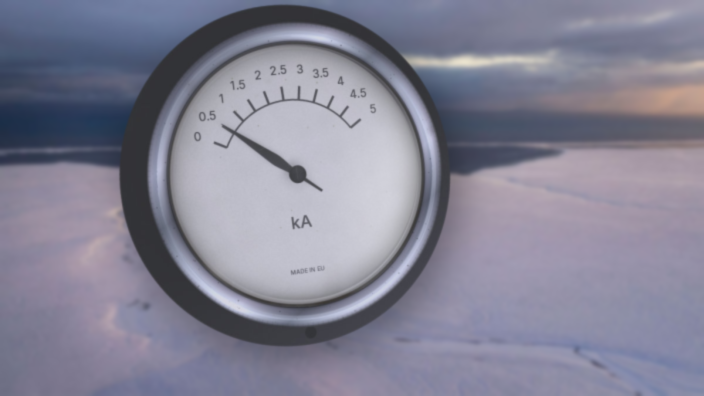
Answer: 0.5 kA
